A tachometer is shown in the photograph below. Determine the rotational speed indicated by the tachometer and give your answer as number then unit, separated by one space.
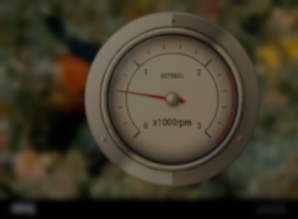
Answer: 600 rpm
